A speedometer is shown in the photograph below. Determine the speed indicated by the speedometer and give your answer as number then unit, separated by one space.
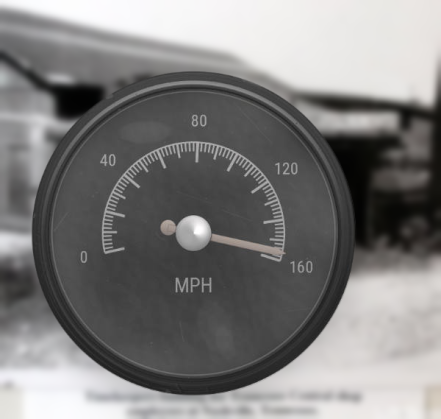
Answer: 156 mph
